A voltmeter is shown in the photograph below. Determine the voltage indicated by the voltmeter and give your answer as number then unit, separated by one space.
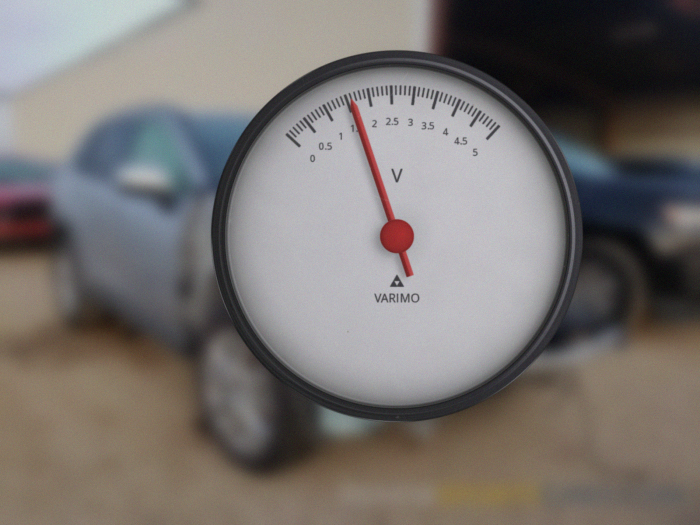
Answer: 1.6 V
